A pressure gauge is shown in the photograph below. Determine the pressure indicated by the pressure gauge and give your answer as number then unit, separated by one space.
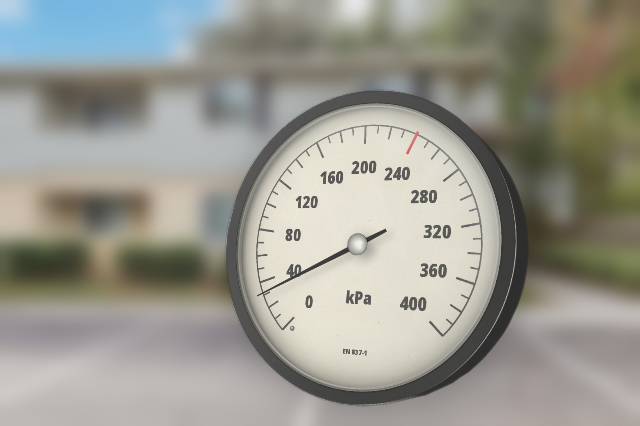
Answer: 30 kPa
